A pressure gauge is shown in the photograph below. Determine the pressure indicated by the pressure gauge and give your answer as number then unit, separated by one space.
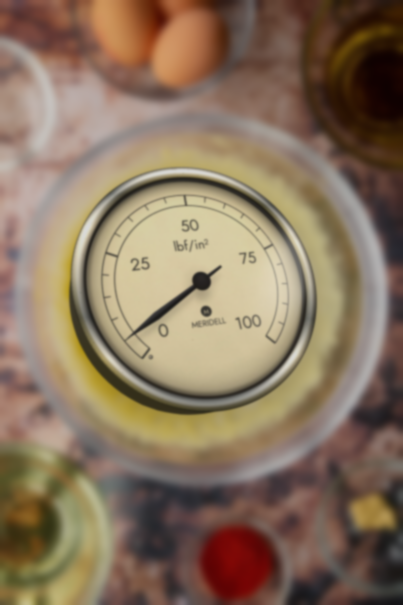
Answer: 5 psi
